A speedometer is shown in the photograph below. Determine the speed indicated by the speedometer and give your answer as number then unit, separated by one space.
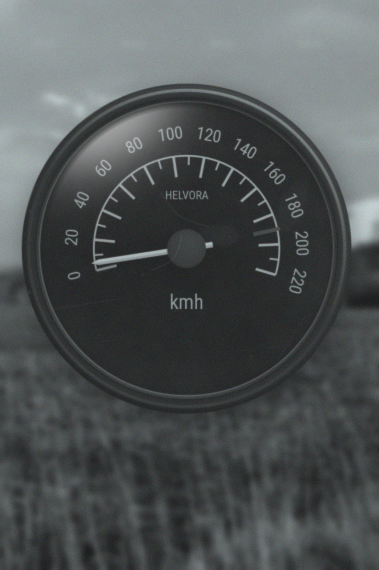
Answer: 5 km/h
